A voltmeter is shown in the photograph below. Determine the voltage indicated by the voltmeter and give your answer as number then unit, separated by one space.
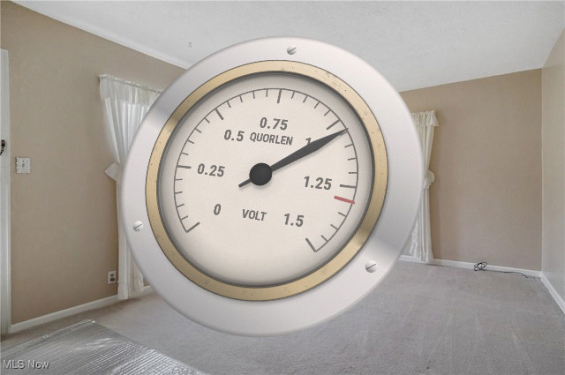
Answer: 1.05 V
